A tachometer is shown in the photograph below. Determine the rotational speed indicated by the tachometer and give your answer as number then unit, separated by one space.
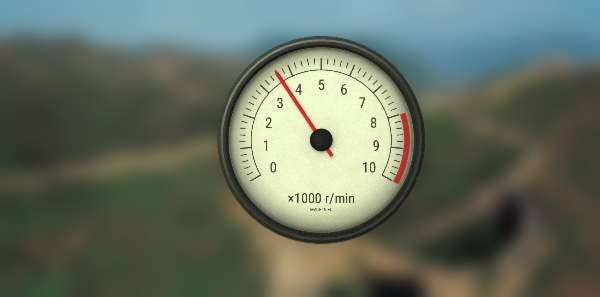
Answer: 3600 rpm
